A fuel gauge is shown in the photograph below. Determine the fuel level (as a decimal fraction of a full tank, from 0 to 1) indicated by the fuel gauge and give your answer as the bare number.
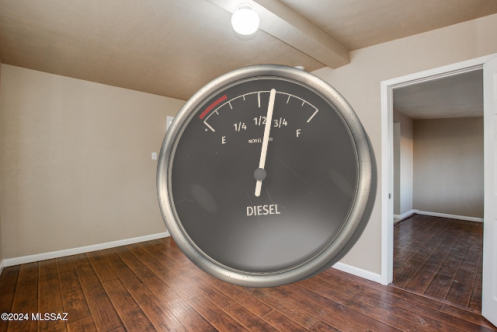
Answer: 0.625
